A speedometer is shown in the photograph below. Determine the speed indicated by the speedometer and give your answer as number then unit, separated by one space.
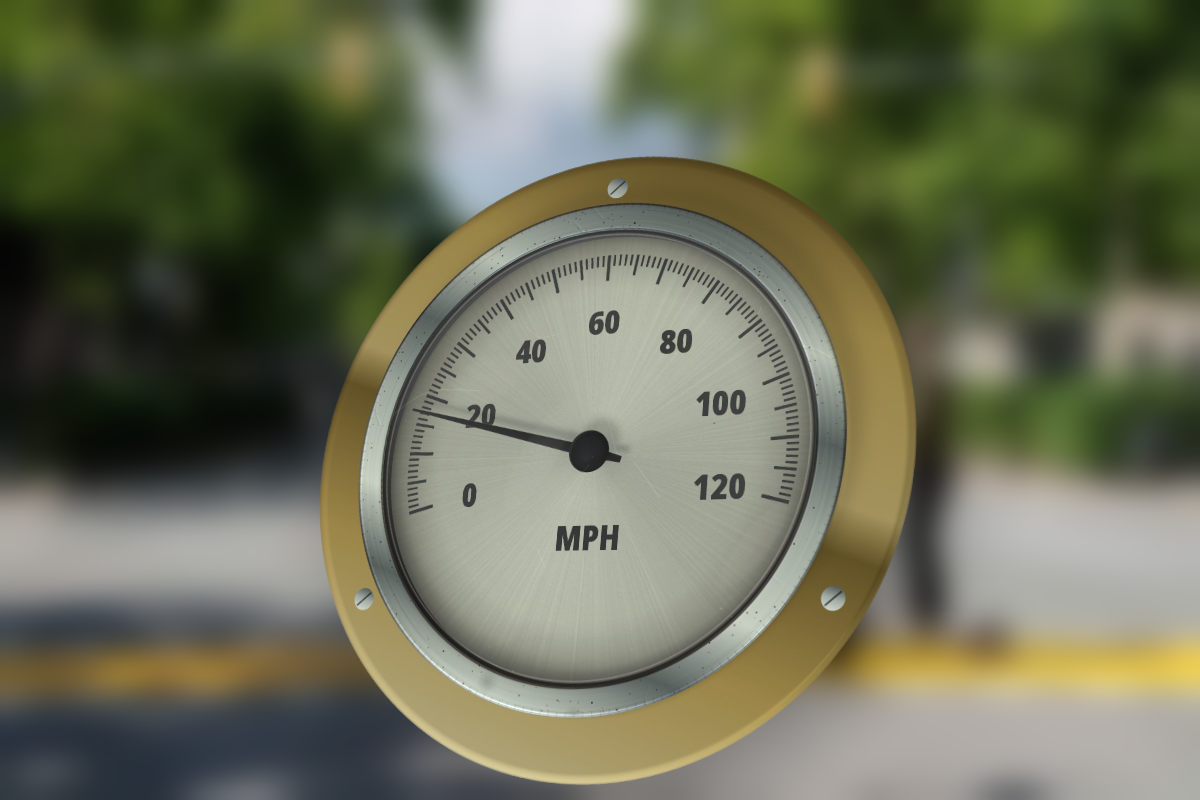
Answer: 17 mph
